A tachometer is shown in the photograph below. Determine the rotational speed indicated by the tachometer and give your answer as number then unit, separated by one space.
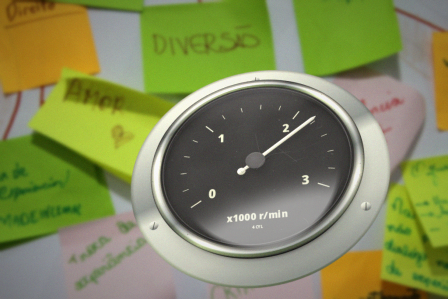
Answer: 2200 rpm
